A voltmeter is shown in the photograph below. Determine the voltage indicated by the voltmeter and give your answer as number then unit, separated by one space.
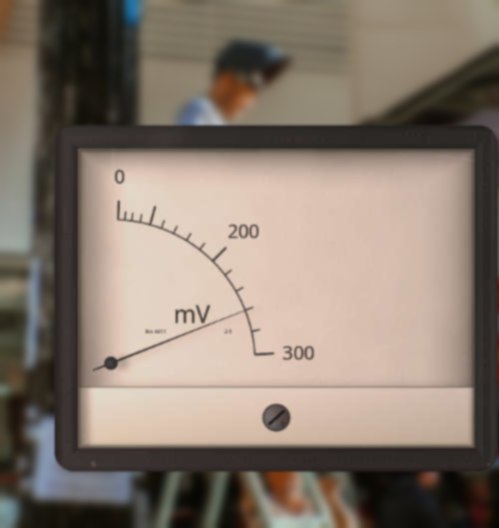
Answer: 260 mV
